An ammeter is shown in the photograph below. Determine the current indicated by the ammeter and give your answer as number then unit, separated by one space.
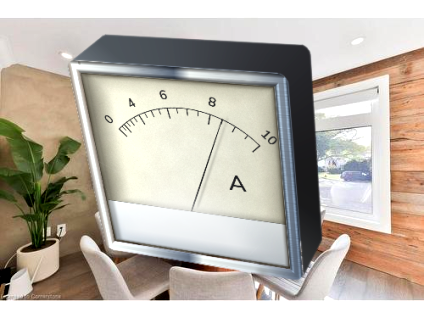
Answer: 8.5 A
